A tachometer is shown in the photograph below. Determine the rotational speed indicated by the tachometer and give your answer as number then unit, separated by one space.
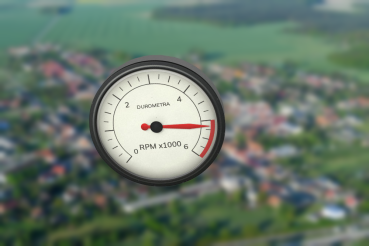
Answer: 5125 rpm
